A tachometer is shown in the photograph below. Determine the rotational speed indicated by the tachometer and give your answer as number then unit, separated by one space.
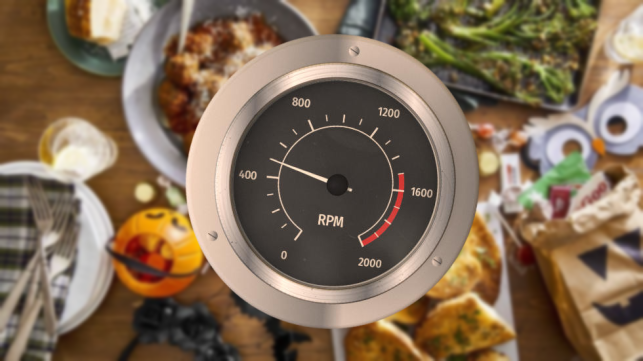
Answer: 500 rpm
